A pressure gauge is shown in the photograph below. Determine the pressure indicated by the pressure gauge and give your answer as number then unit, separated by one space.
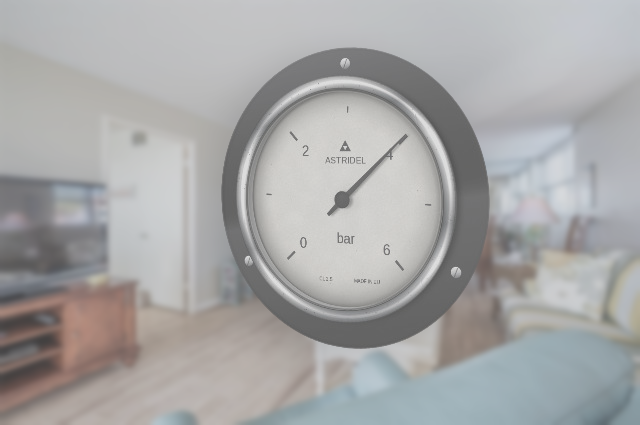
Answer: 4 bar
